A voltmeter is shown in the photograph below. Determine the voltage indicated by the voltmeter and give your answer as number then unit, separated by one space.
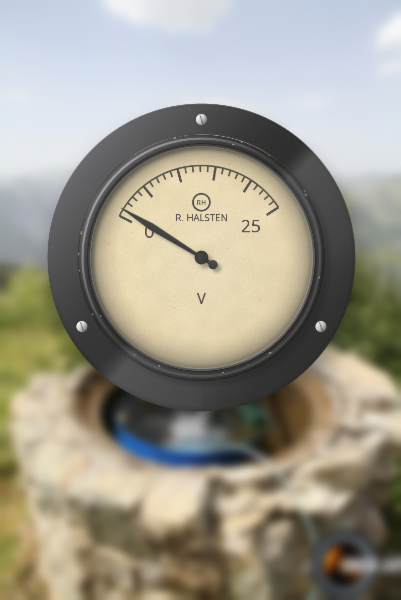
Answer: 1 V
